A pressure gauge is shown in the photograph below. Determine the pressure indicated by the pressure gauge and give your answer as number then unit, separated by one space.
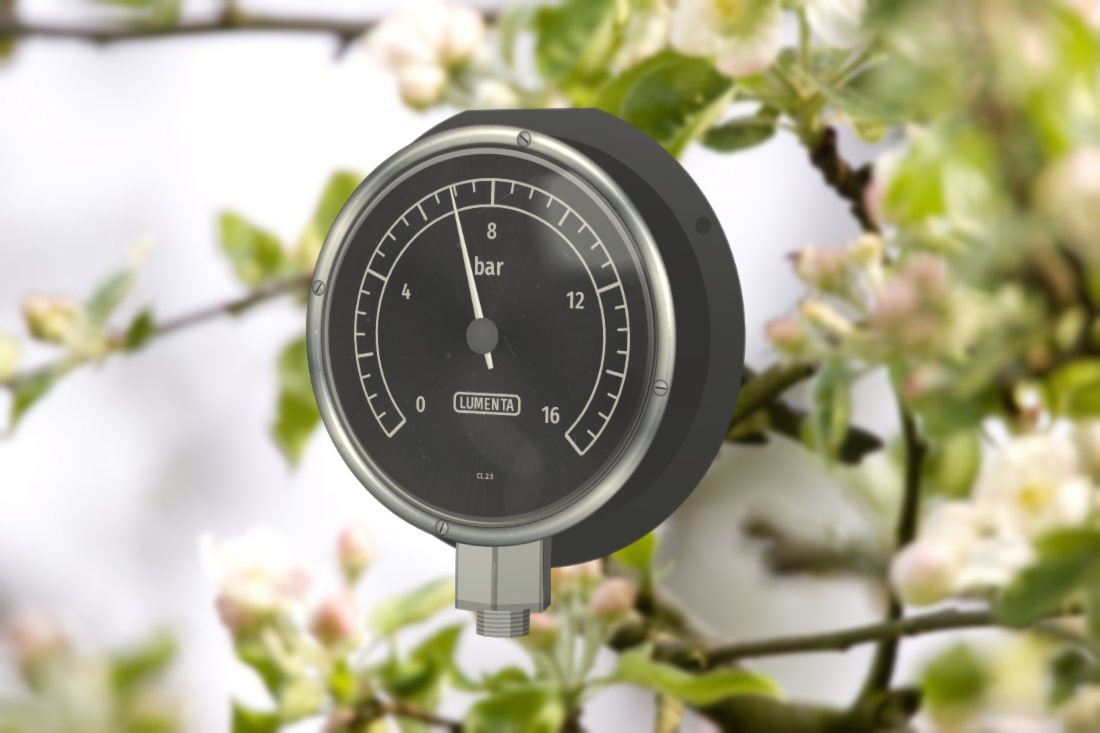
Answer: 7 bar
